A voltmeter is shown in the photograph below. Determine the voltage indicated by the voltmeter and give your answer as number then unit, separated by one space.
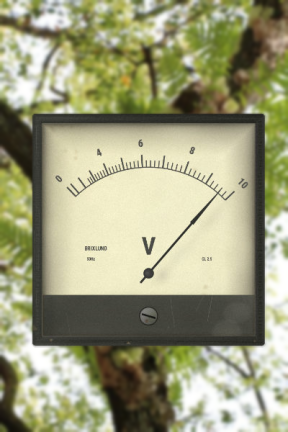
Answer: 9.6 V
